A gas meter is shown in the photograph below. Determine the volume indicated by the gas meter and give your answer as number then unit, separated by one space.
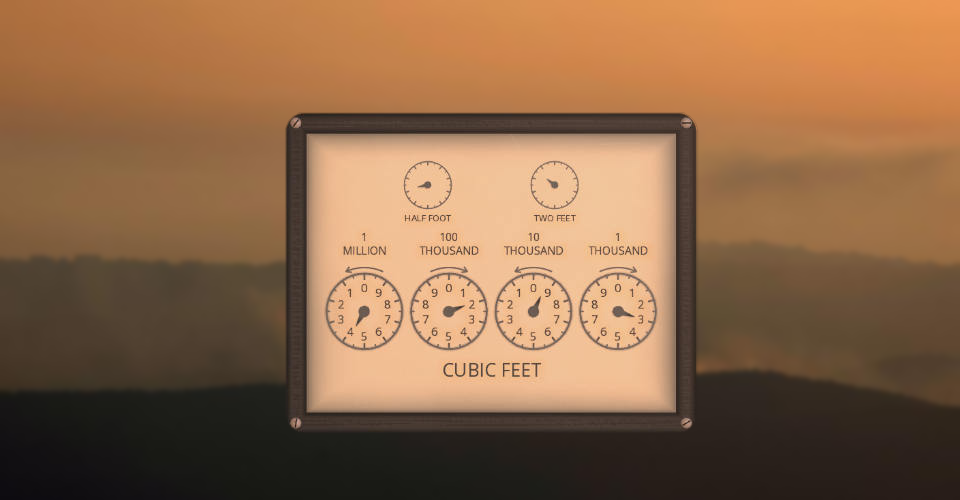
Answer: 419300 ft³
